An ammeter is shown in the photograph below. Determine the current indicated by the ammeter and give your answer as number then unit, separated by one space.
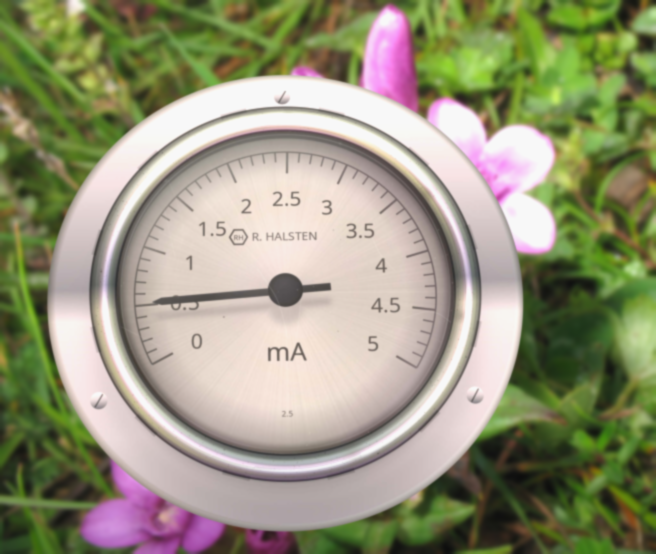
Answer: 0.5 mA
